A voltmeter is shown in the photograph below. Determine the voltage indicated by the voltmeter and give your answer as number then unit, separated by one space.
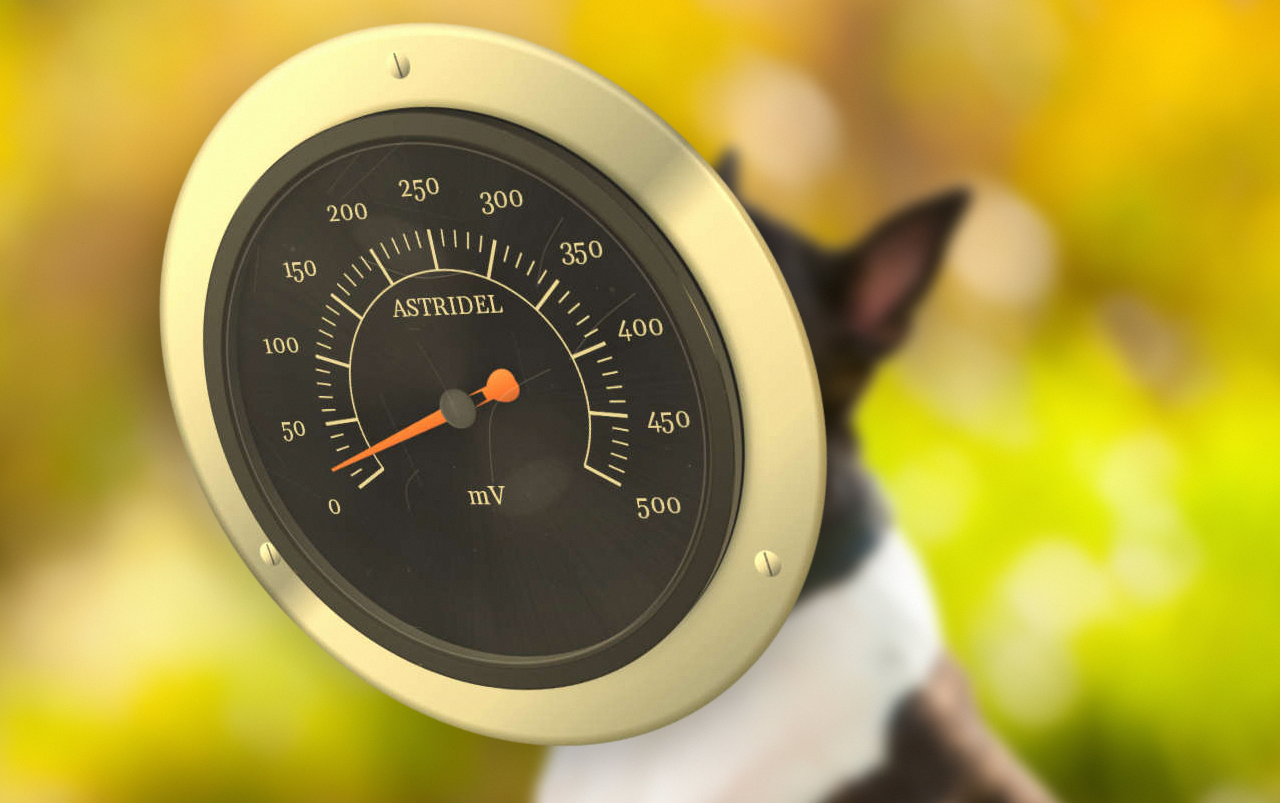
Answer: 20 mV
